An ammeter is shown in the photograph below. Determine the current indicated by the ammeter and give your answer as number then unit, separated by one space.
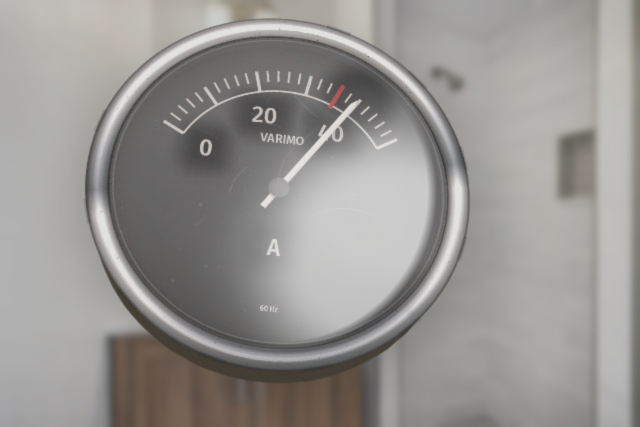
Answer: 40 A
